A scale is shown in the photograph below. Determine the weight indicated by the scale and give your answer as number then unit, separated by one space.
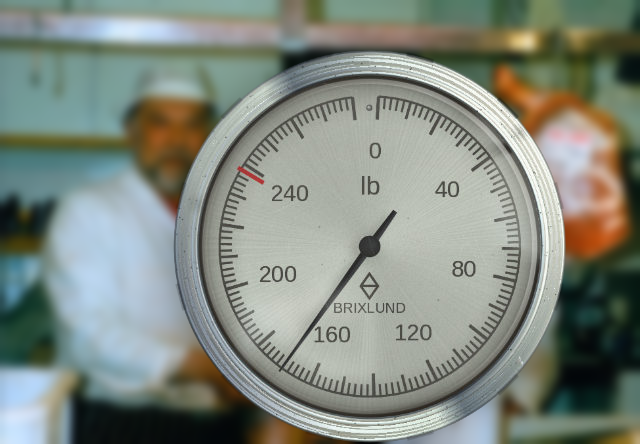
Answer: 170 lb
